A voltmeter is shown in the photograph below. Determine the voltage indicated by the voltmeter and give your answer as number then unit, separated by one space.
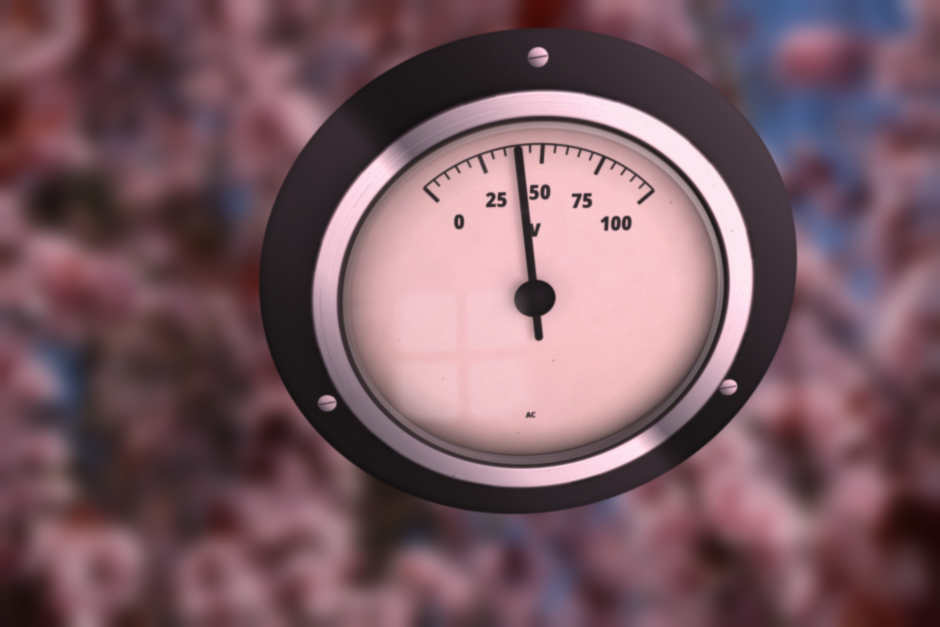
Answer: 40 V
